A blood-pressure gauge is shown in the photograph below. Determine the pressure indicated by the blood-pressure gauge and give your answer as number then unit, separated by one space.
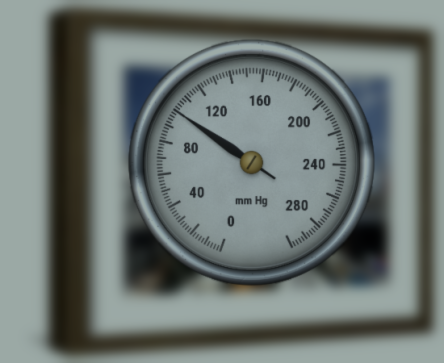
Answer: 100 mmHg
